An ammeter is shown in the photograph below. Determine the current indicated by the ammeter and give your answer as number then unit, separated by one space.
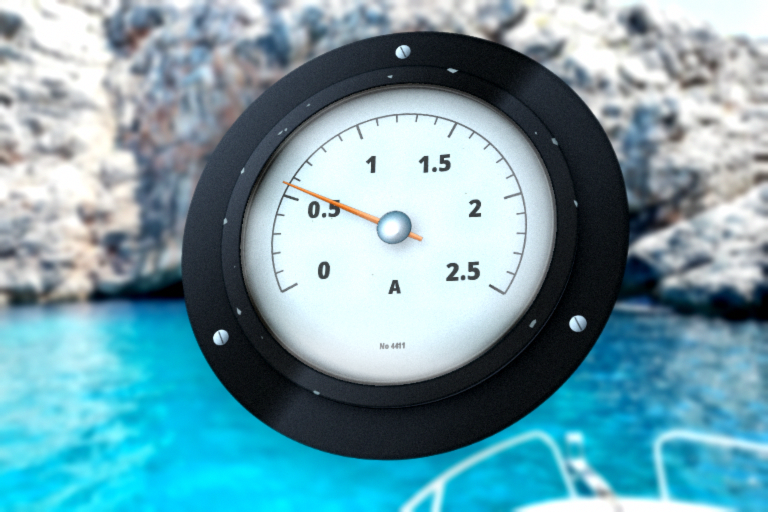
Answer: 0.55 A
